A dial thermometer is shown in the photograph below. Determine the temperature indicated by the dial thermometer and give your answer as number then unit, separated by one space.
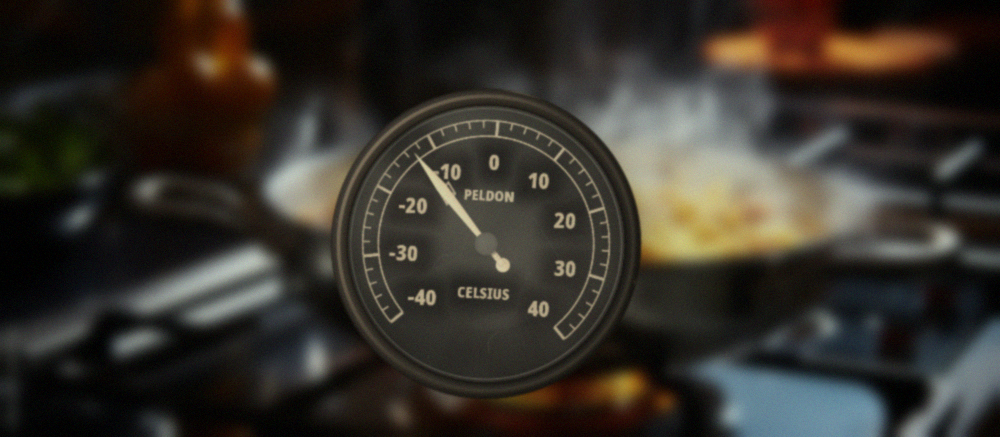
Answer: -13 °C
